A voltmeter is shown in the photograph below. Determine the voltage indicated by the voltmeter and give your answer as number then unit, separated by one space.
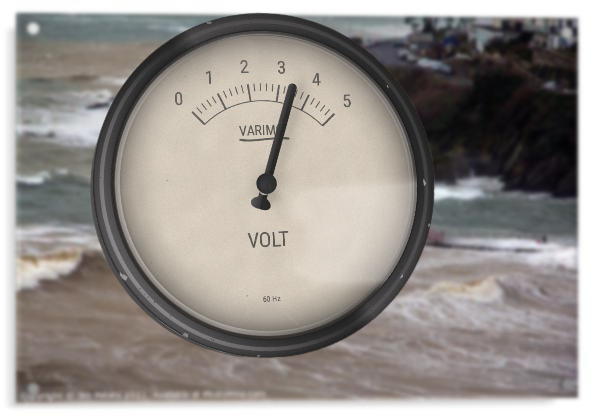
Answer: 3.4 V
